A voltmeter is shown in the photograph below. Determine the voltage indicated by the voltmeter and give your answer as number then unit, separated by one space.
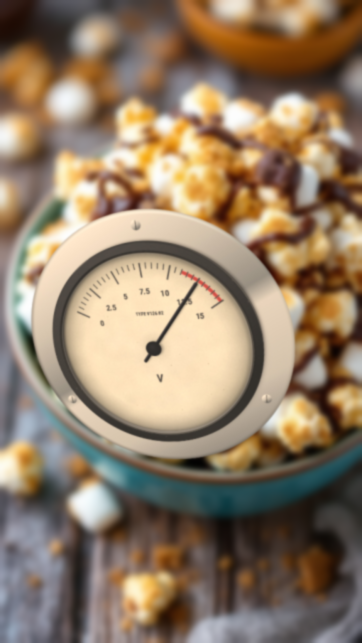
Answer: 12.5 V
